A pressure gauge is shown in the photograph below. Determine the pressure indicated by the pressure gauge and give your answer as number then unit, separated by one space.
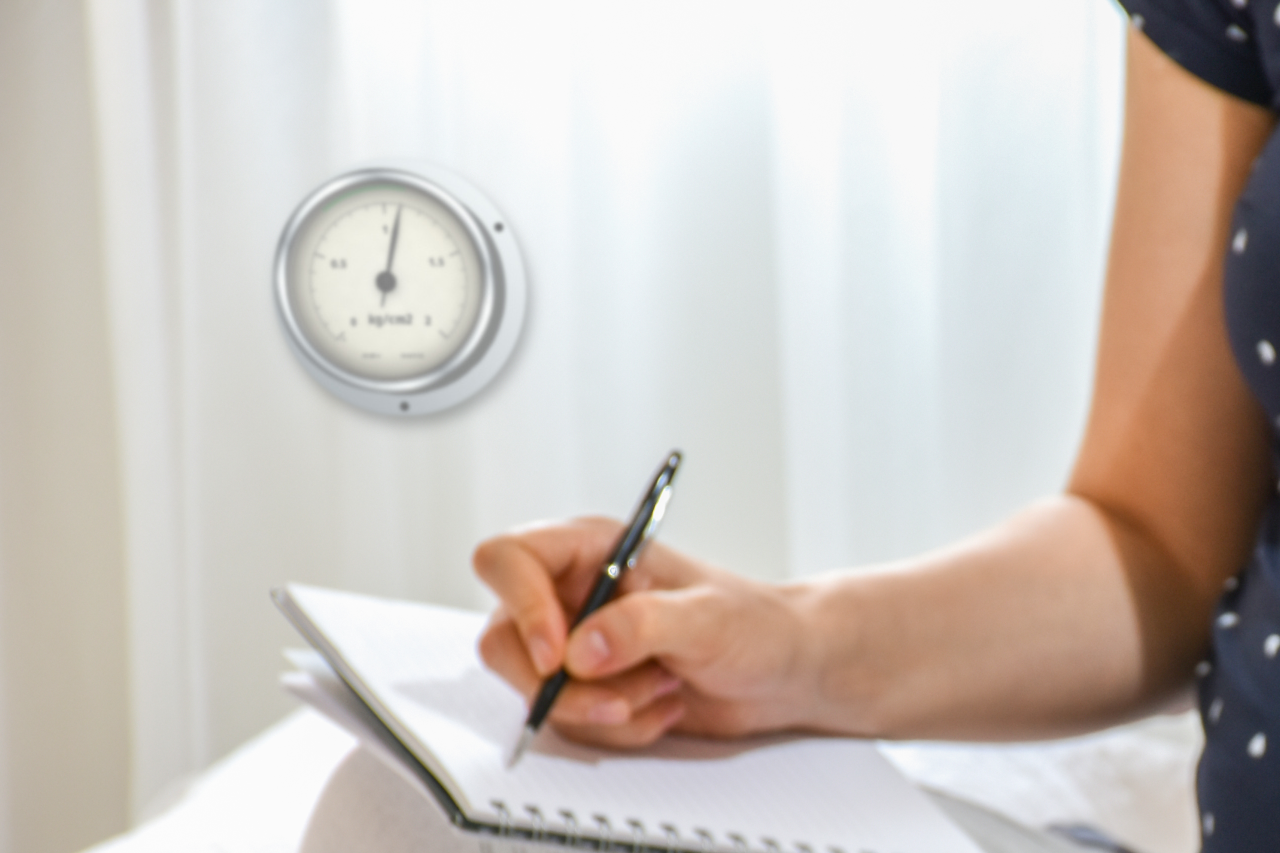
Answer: 1.1 kg/cm²
